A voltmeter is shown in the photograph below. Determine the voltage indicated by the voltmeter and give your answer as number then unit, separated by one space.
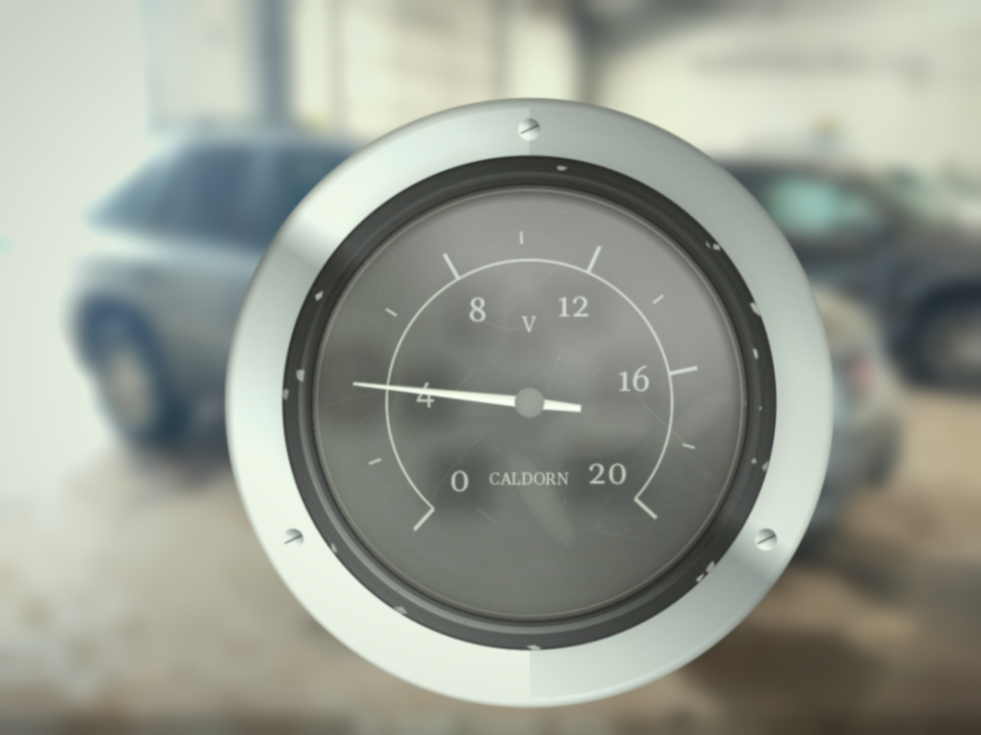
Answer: 4 V
